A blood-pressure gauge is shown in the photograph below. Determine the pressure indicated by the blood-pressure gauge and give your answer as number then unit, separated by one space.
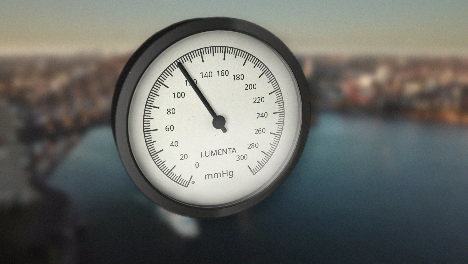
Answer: 120 mmHg
